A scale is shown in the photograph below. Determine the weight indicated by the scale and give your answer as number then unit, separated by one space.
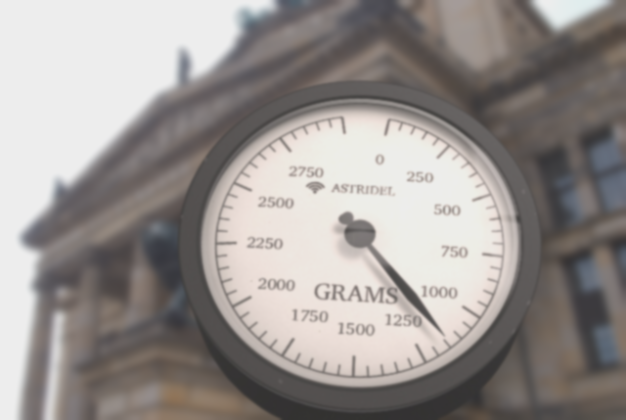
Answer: 1150 g
